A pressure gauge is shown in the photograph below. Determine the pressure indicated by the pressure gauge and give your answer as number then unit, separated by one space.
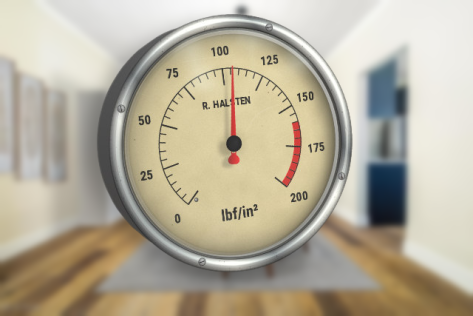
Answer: 105 psi
